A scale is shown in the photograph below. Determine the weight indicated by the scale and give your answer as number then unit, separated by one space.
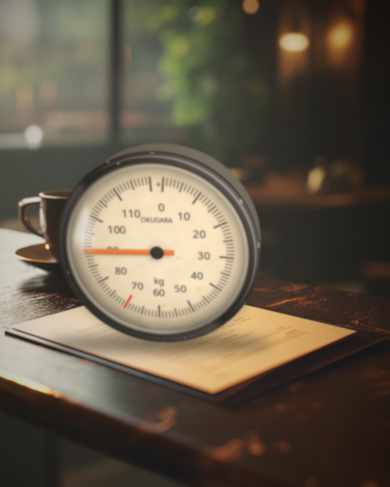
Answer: 90 kg
